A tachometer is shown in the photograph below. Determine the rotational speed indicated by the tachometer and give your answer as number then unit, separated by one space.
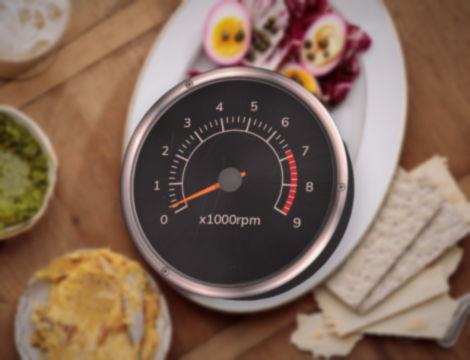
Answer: 200 rpm
